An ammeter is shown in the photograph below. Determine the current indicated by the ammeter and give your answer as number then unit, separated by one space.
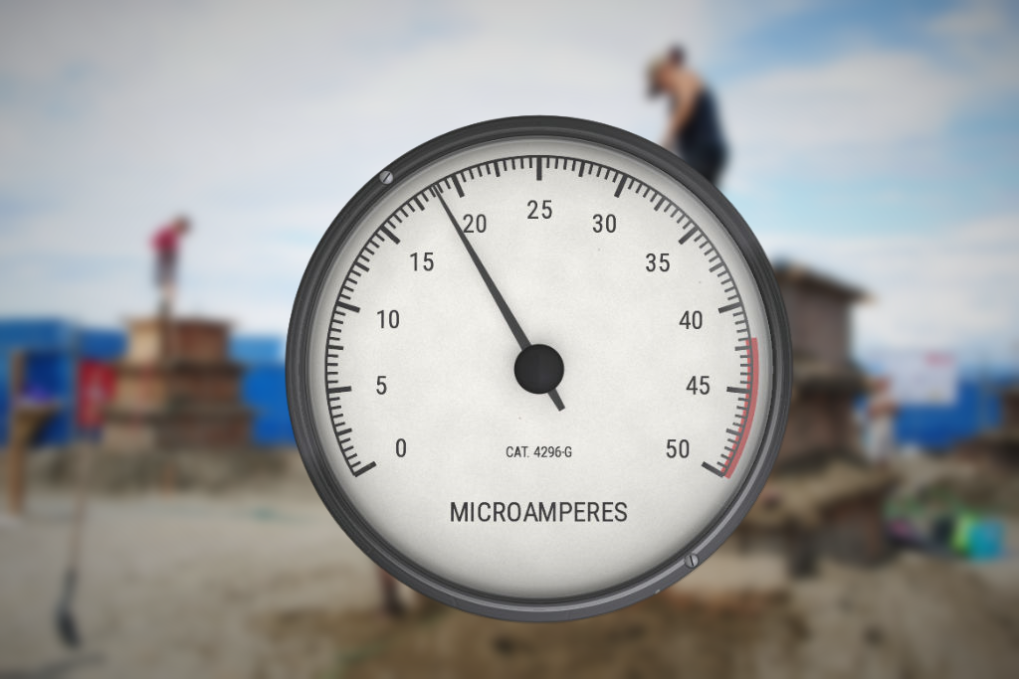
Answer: 18.75 µA
